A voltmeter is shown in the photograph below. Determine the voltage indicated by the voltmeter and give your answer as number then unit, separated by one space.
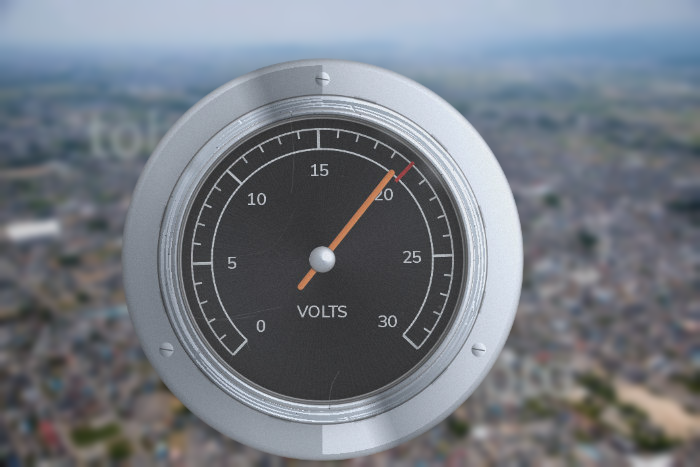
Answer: 19.5 V
